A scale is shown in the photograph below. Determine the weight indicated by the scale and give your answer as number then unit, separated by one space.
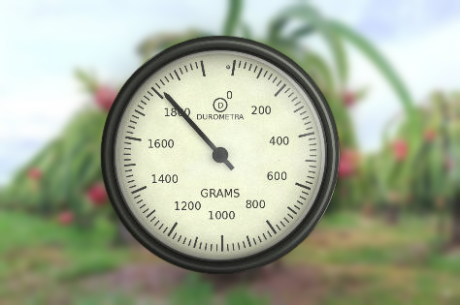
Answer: 1820 g
